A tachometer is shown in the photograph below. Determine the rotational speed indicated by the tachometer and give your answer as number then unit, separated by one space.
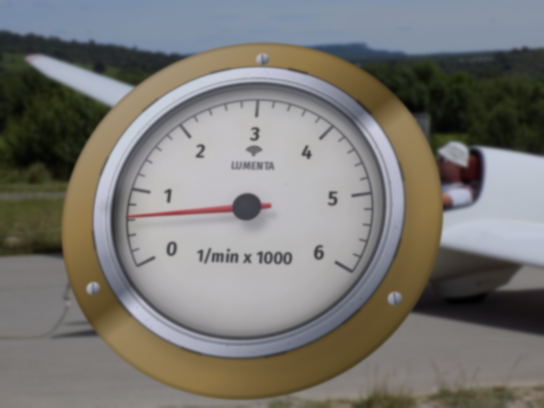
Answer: 600 rpm
